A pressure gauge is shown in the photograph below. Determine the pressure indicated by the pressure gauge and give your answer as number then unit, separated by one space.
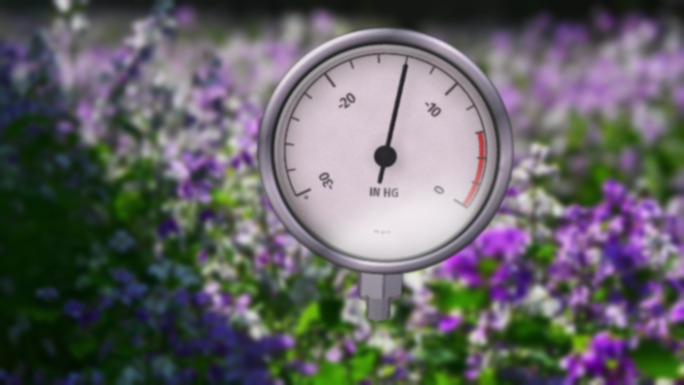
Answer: -14 inHg
